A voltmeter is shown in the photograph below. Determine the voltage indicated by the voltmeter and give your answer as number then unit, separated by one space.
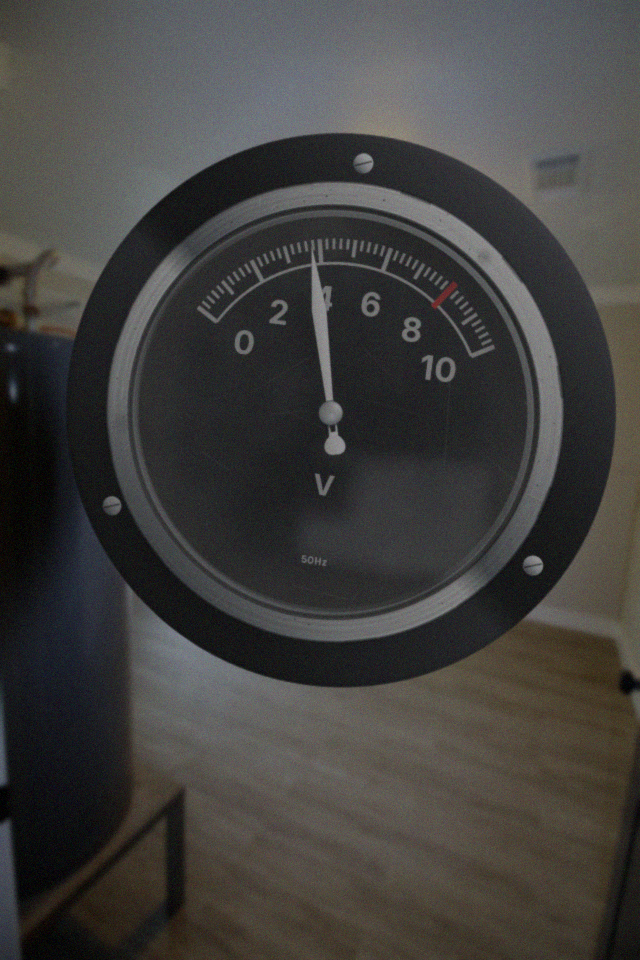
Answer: 3.8 V
